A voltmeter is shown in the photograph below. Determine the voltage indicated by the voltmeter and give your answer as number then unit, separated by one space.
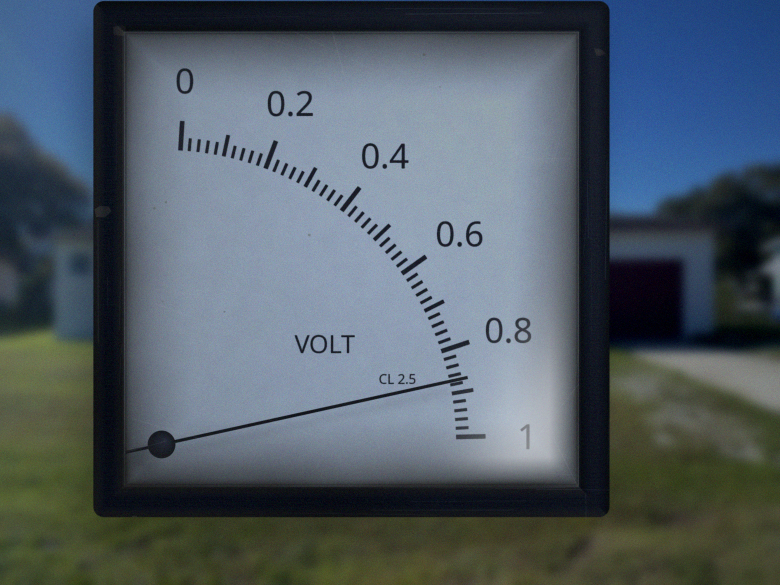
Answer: 0.87 V
